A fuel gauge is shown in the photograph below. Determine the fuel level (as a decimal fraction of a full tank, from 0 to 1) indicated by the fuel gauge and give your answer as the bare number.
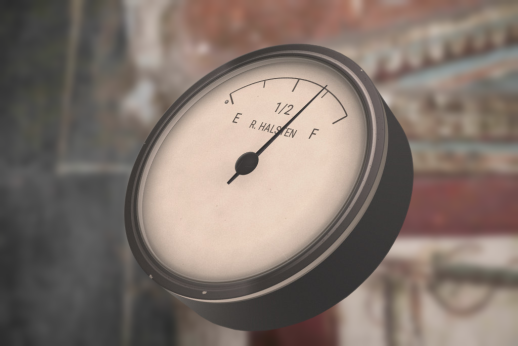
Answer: 0.75
